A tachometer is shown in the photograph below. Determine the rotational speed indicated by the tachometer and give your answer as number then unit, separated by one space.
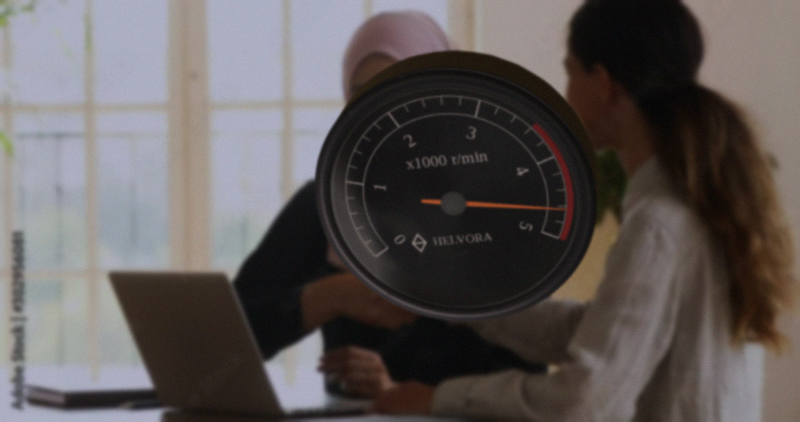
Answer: 4600 rpm
